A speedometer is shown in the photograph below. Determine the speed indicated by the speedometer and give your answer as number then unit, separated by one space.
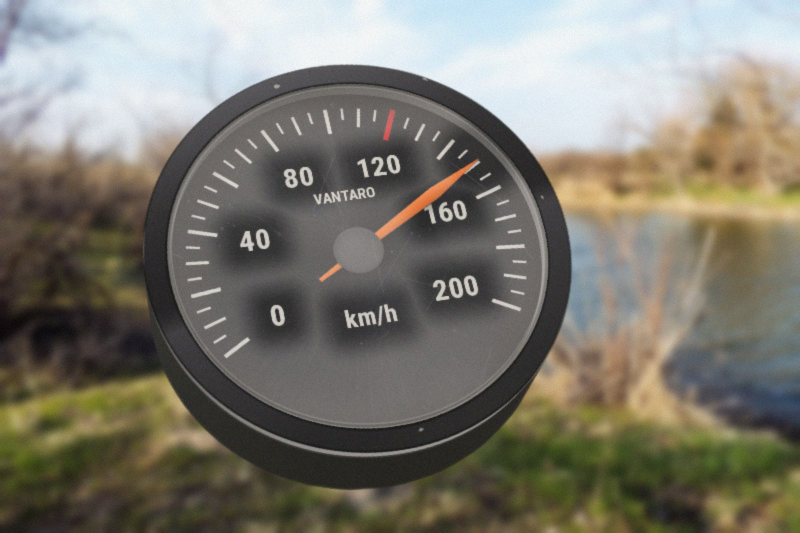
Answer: 150 km/h
